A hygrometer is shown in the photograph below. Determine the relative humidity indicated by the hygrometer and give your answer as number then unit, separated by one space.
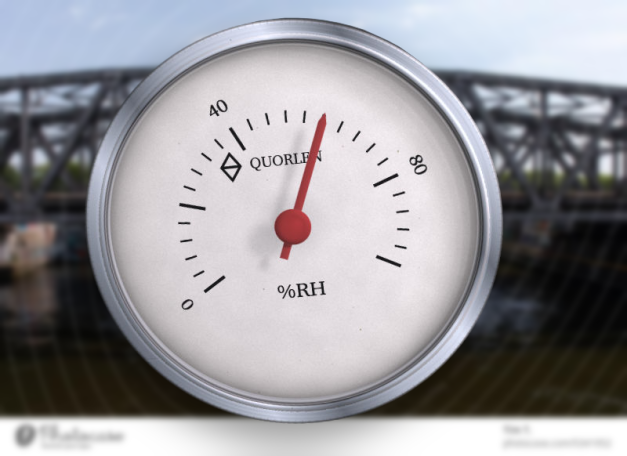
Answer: 60 %
